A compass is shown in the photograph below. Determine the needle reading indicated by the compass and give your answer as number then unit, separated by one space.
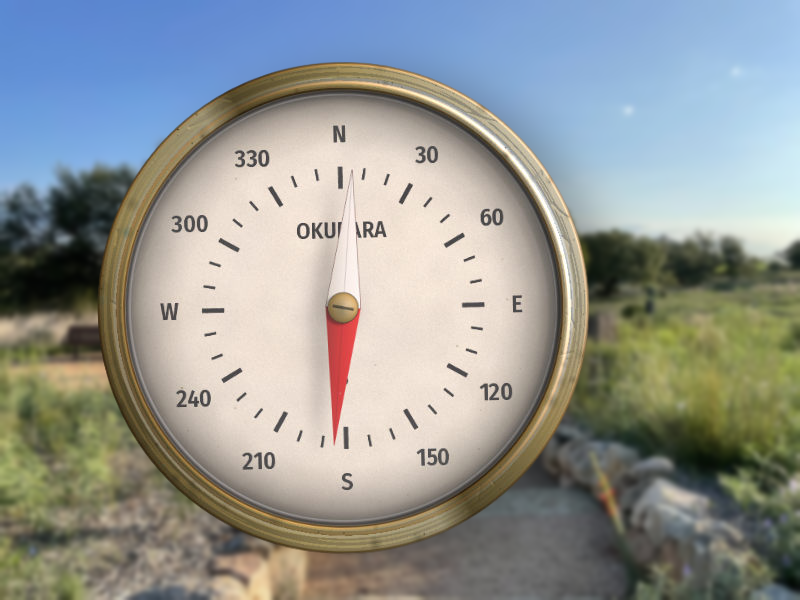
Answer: 185 °
